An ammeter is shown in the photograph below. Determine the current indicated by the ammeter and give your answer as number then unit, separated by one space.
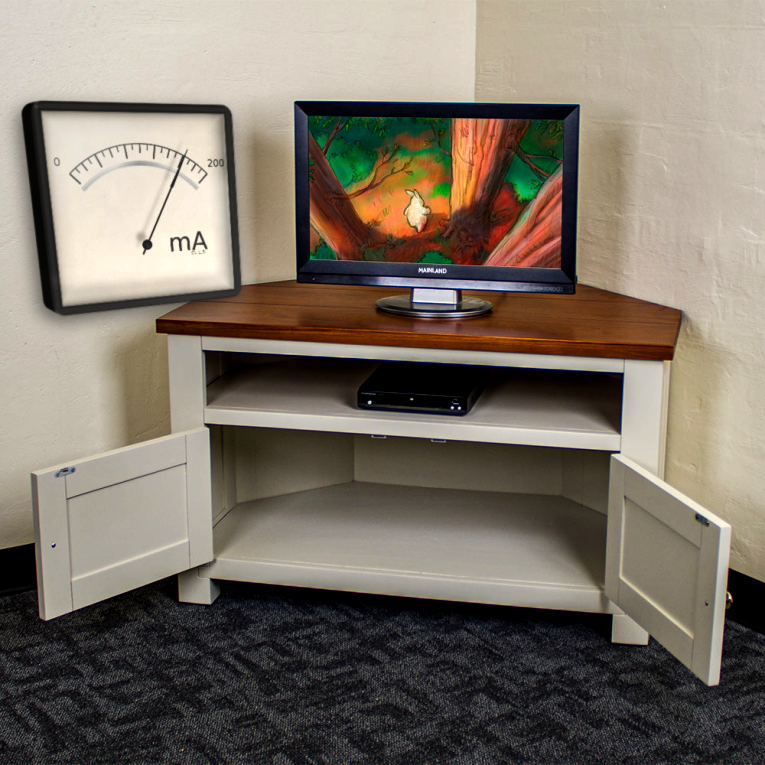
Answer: 160 mA
